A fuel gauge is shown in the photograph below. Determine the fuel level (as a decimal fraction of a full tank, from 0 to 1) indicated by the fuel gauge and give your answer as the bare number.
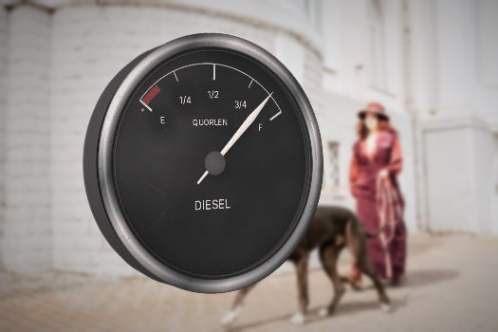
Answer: 0.875
